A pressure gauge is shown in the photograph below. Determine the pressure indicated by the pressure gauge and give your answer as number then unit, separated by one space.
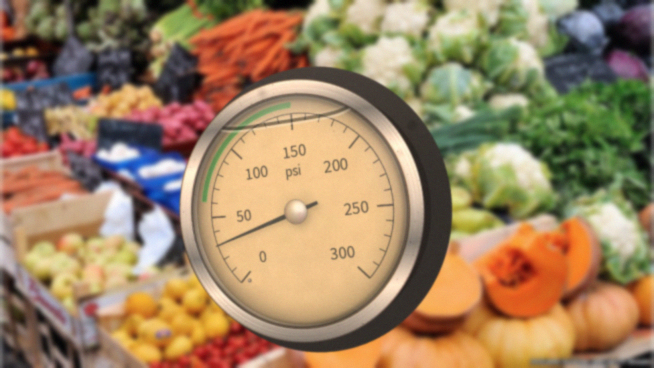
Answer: 30 psi
